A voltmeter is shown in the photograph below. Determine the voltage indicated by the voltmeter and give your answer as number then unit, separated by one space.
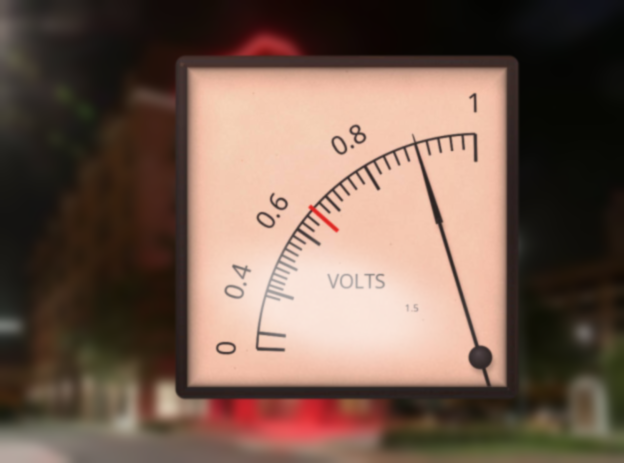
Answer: 0.9 V
